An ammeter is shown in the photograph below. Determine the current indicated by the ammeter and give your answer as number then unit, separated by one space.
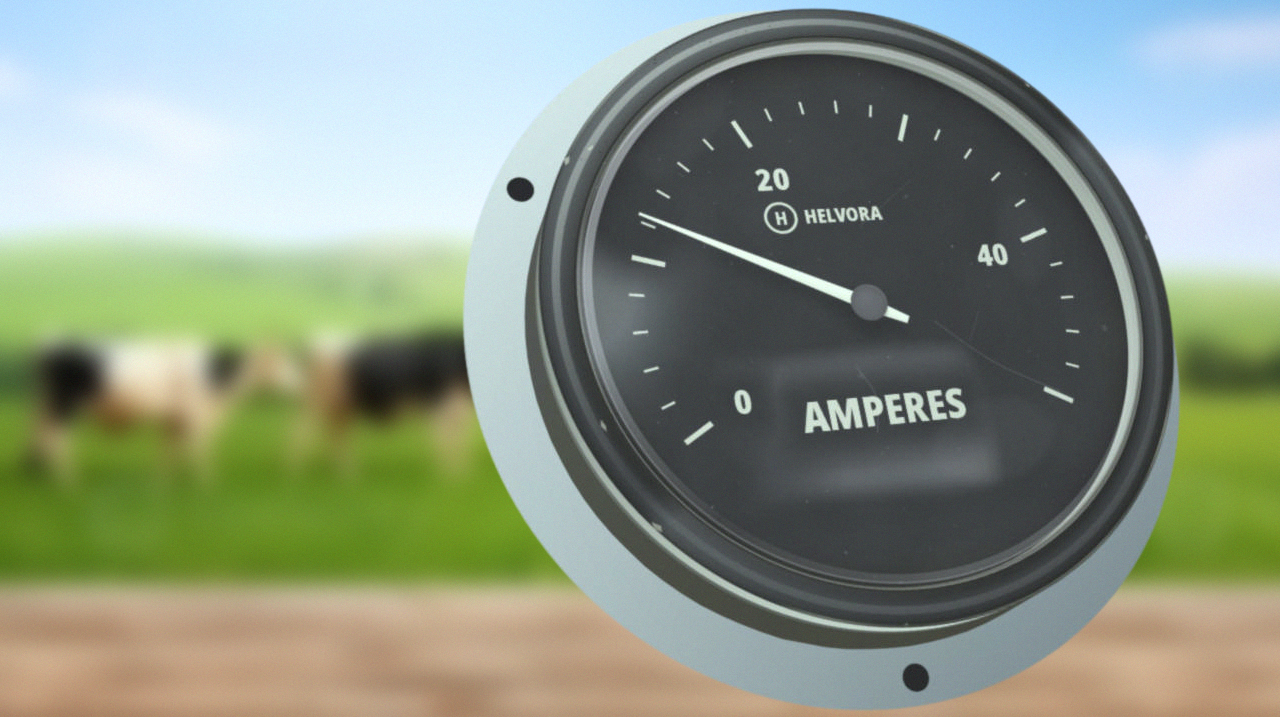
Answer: 12 A
